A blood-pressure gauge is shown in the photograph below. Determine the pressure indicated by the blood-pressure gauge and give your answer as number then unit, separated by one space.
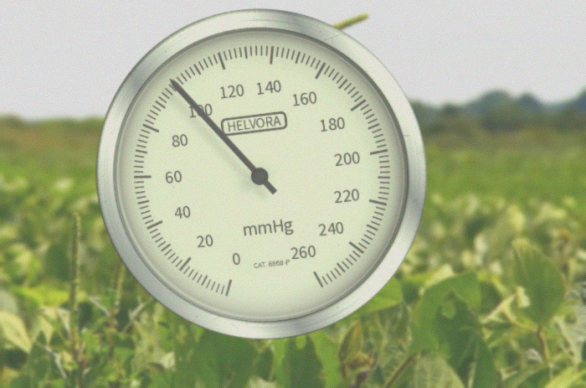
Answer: 100 mmHg
